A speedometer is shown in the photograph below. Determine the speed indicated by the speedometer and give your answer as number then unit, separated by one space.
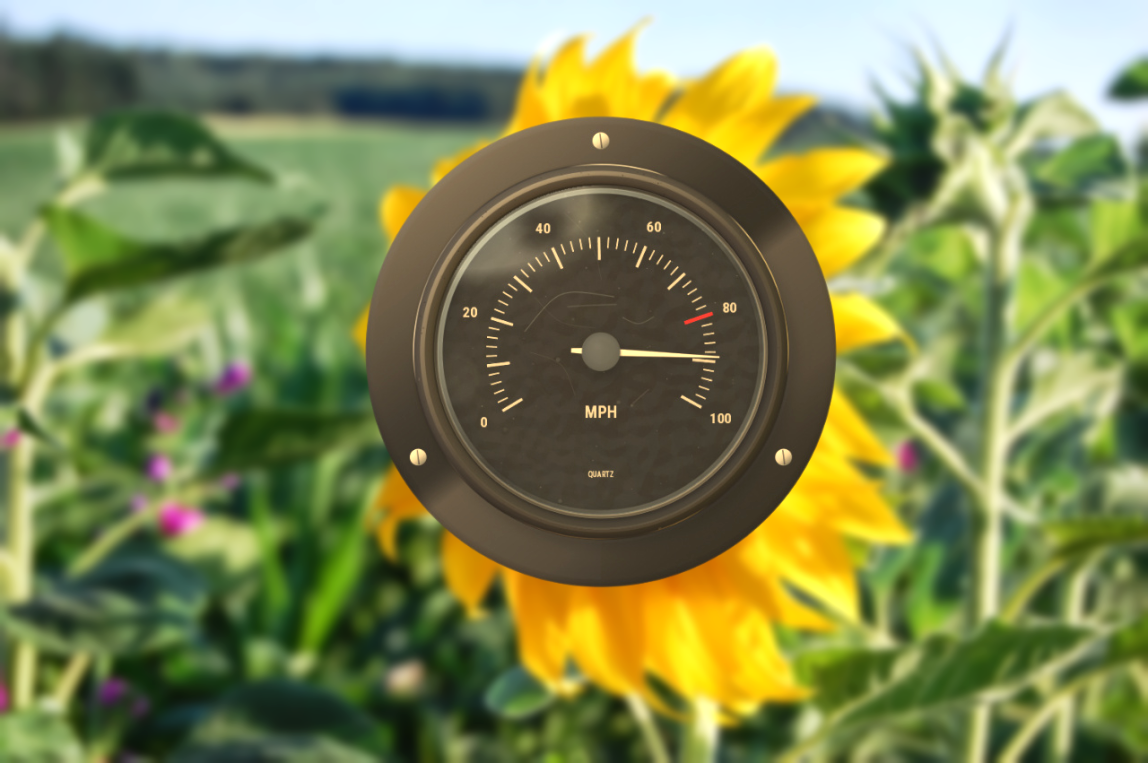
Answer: 89 mph
